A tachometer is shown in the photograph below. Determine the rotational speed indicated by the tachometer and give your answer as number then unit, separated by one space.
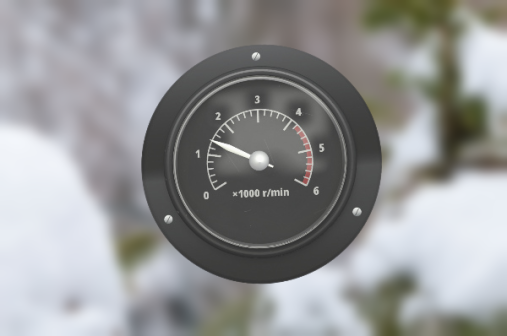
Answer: 1400 rpm
